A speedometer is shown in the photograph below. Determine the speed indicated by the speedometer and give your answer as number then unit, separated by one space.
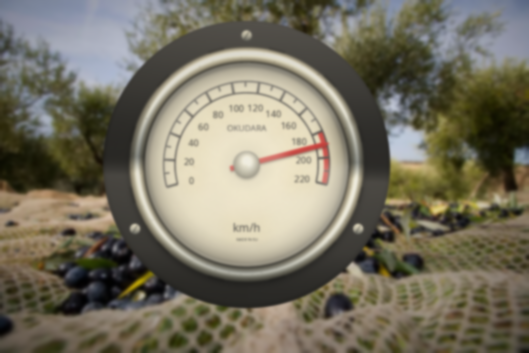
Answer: 190 km/h
